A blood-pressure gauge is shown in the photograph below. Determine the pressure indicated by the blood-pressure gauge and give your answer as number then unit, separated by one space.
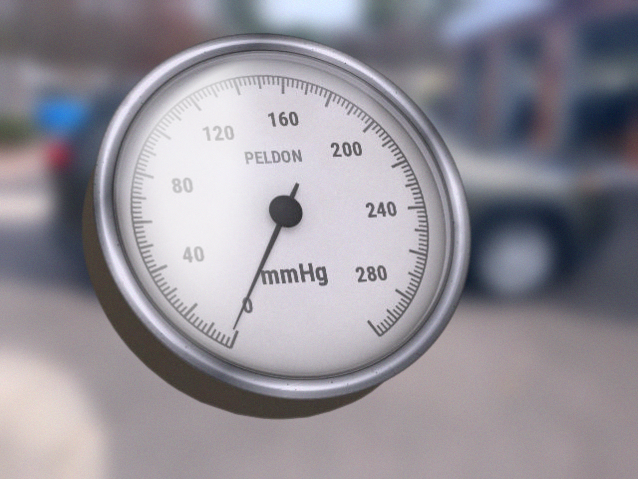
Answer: 2 mmHg
